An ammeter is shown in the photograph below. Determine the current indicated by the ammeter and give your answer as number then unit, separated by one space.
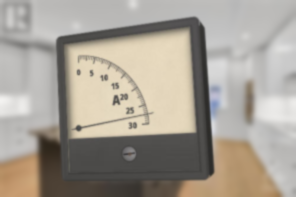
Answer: 27.5 A
